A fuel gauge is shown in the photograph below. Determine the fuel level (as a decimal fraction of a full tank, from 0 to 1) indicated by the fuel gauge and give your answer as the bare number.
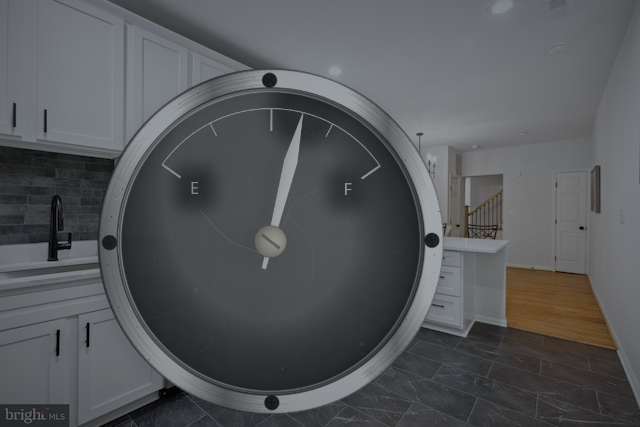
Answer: 0.625
